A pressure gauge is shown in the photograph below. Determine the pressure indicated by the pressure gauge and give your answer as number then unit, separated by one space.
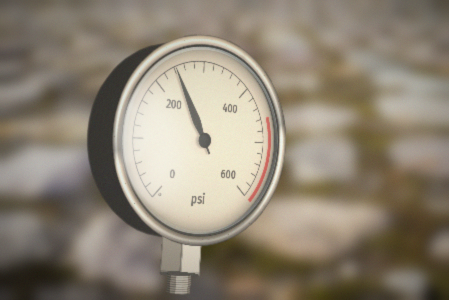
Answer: 240 psi
